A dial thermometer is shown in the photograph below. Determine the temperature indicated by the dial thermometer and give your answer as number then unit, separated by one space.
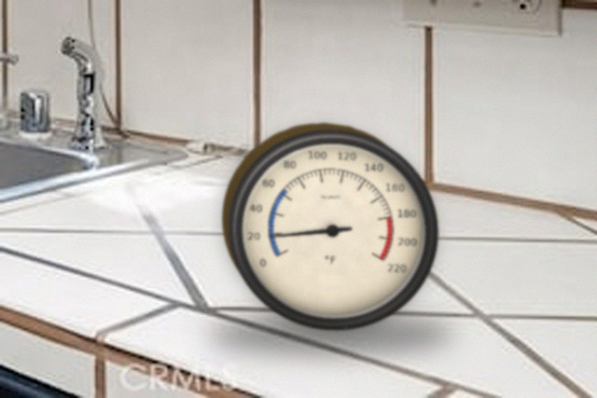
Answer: 20 °F
